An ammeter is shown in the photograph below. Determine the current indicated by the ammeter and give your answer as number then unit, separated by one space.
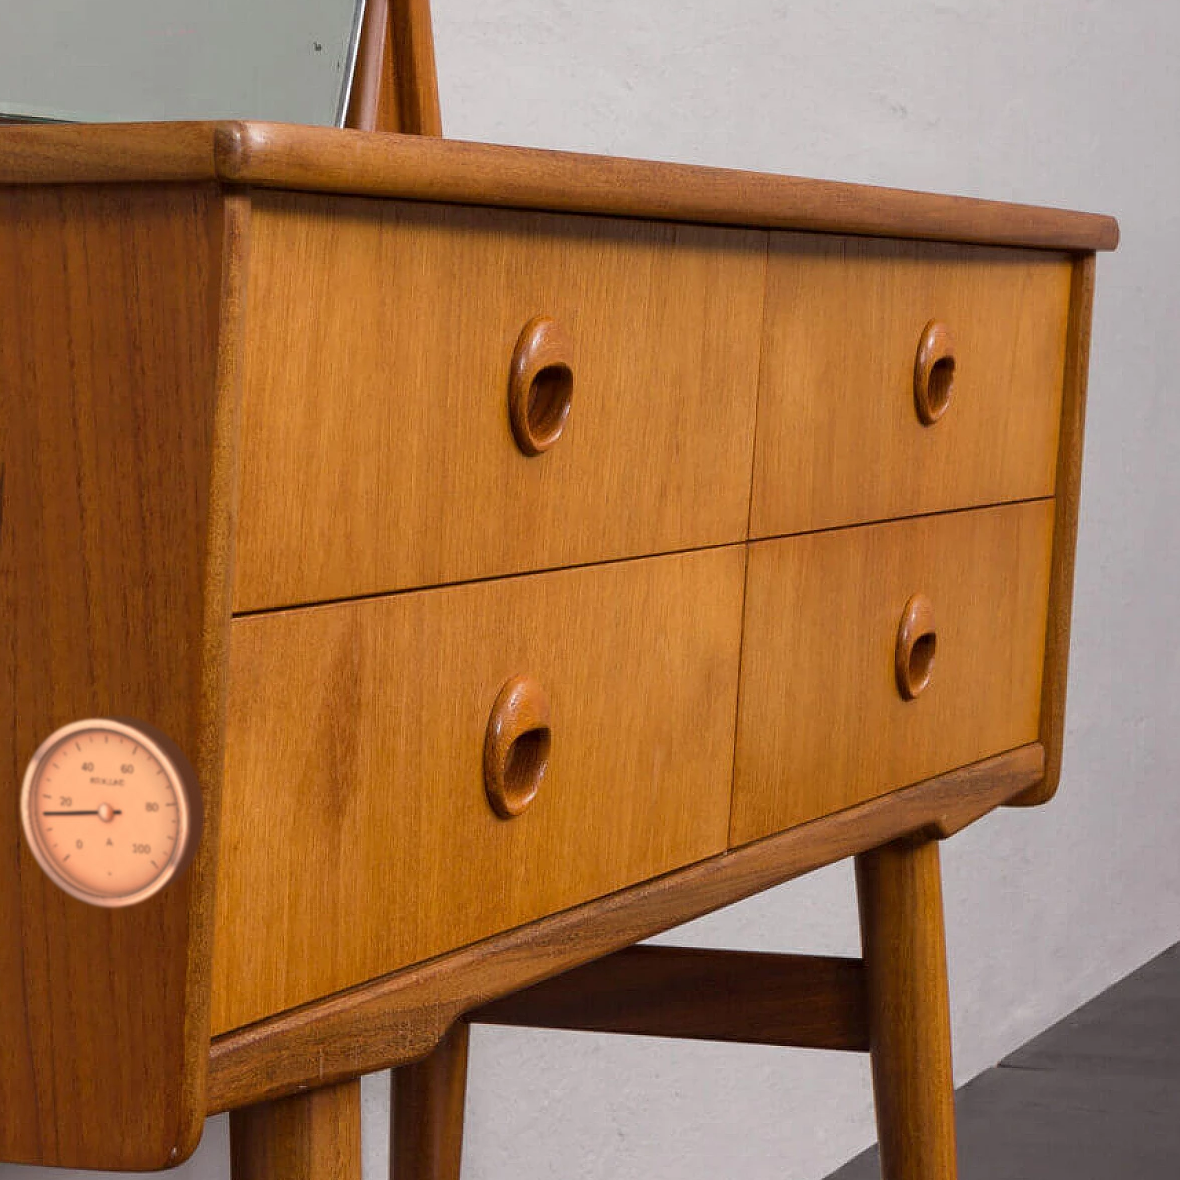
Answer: 15 A
